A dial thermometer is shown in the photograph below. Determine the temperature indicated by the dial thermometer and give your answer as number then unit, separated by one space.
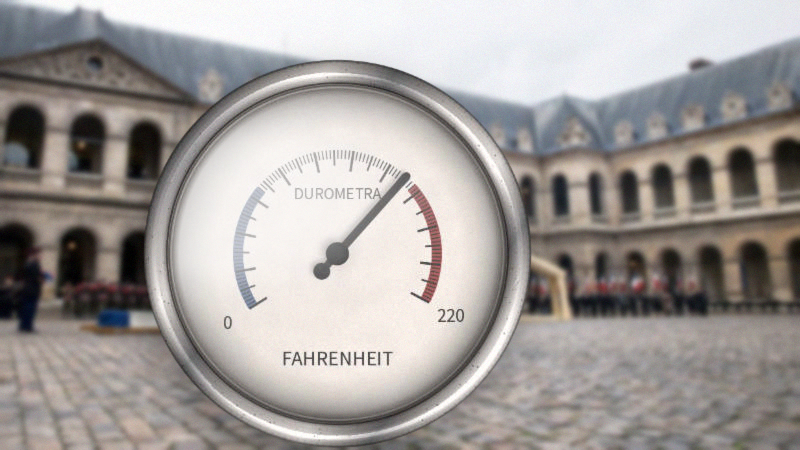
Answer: 150 °F
